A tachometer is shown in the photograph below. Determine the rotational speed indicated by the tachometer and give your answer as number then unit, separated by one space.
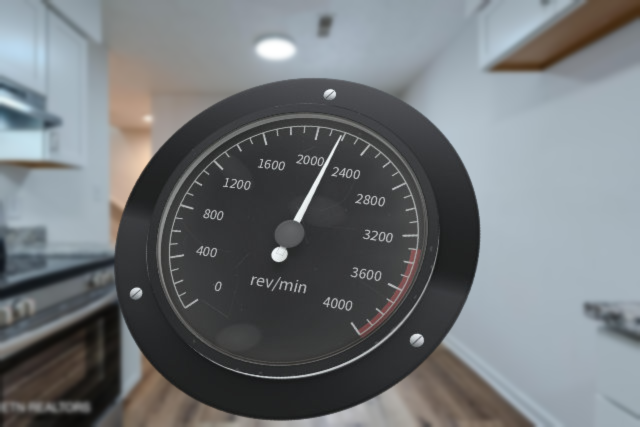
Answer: 2200 rpm
